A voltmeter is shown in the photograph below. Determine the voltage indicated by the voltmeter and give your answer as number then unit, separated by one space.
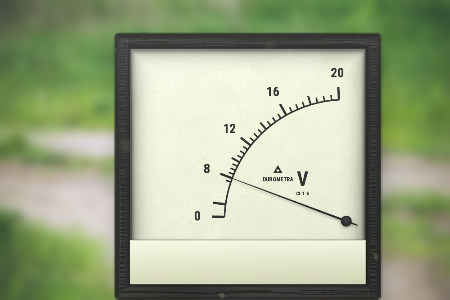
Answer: 8 V
